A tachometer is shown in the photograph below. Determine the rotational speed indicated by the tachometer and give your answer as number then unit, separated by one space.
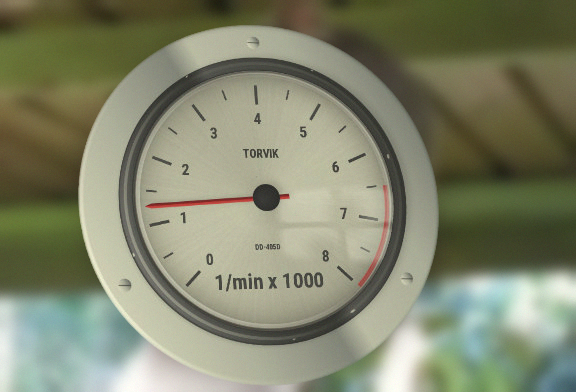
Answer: 1250 rpm
